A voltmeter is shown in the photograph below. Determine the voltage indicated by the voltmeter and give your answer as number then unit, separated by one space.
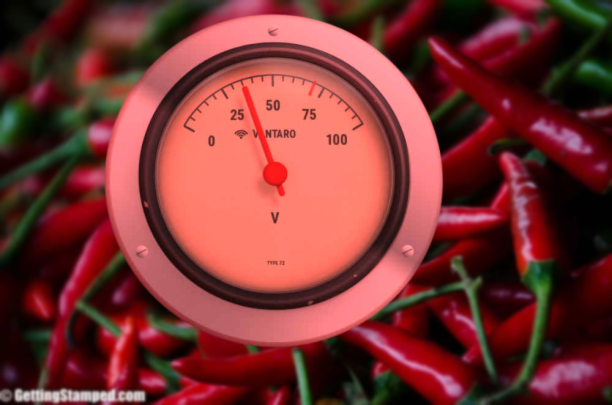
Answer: 35 V
